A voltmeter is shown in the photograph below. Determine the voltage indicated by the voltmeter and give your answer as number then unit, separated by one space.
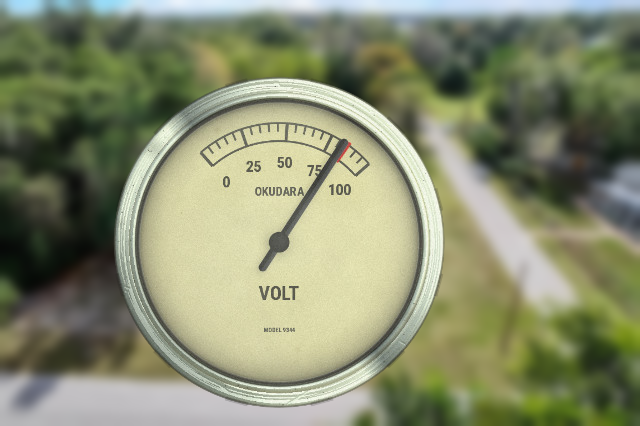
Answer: 82.5 V
